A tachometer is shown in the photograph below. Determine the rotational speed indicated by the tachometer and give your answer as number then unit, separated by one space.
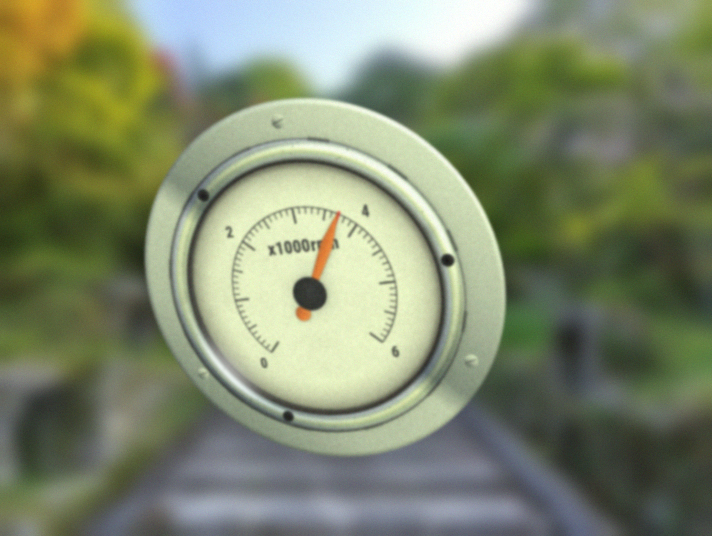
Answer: 3700 rpm
